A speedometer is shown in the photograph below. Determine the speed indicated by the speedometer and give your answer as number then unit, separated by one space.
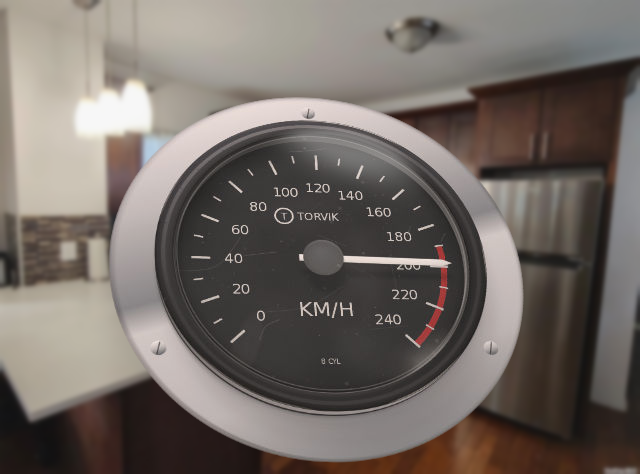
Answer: 200 km/h
